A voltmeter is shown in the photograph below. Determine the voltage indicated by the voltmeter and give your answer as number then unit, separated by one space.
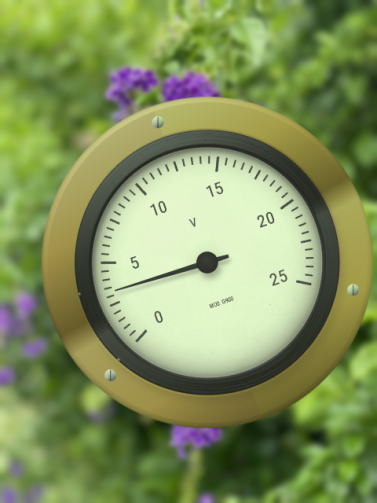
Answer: 3.25 V
